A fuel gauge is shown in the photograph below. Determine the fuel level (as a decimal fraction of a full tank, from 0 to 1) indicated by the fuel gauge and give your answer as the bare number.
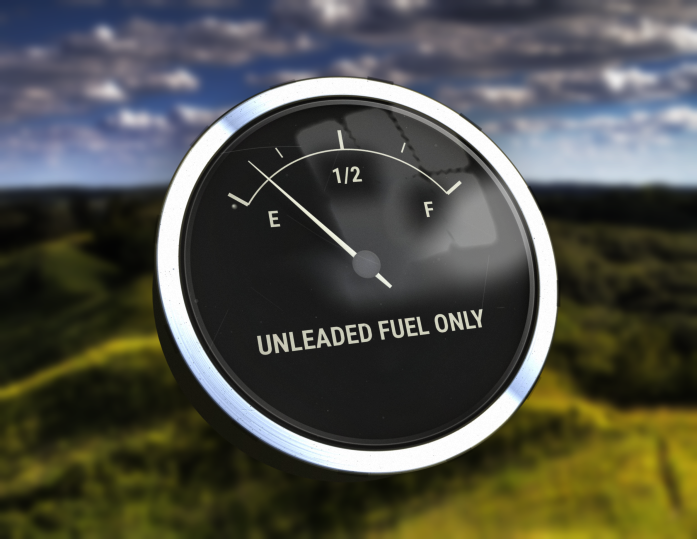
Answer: 0.125
